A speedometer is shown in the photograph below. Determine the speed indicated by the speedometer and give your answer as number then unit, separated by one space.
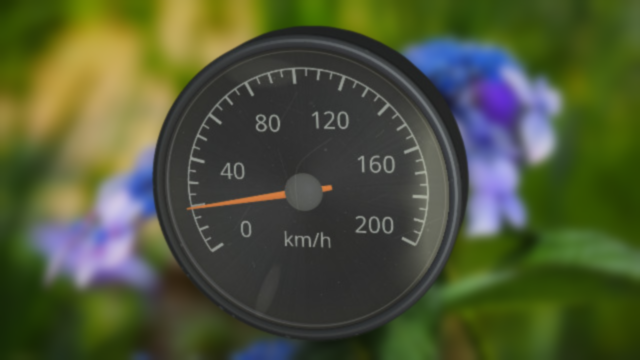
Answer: 20 km/h
